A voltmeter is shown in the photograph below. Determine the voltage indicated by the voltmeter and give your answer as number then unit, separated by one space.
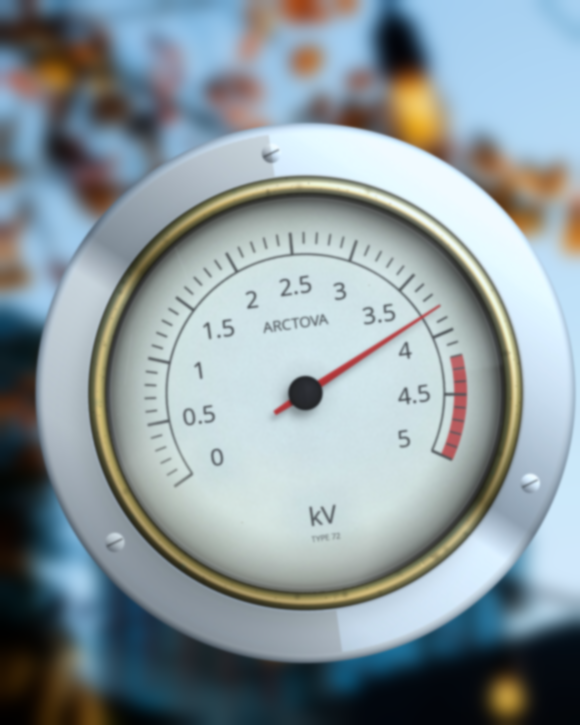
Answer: 3.8 kV
